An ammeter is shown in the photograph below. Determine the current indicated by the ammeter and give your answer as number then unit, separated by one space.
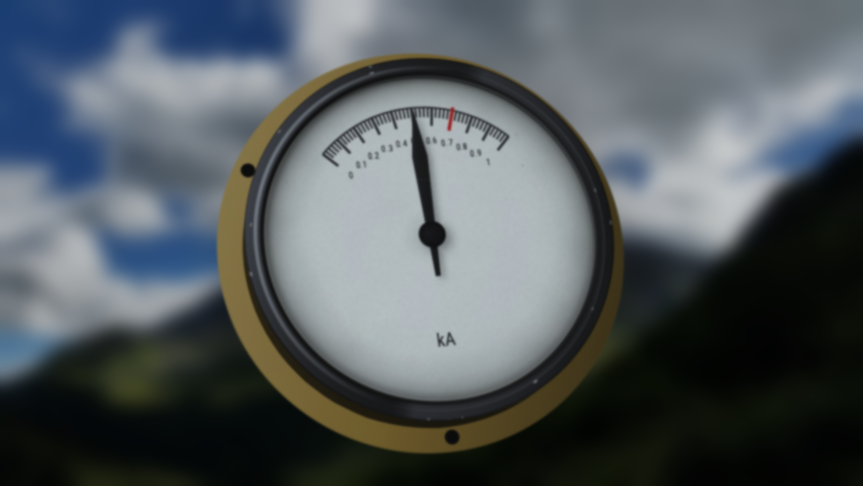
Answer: 0.5 kA
